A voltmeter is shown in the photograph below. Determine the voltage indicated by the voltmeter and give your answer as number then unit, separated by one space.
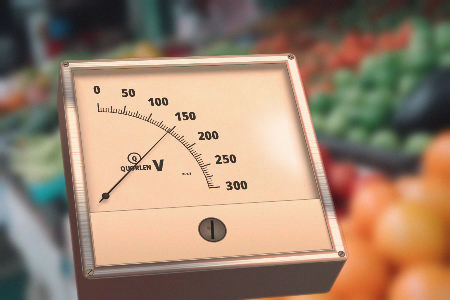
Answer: 150 V
